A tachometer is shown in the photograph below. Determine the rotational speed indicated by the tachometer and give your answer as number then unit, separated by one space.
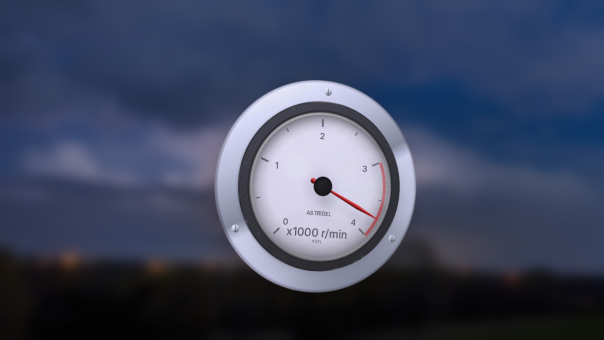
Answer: 3750 rpm
